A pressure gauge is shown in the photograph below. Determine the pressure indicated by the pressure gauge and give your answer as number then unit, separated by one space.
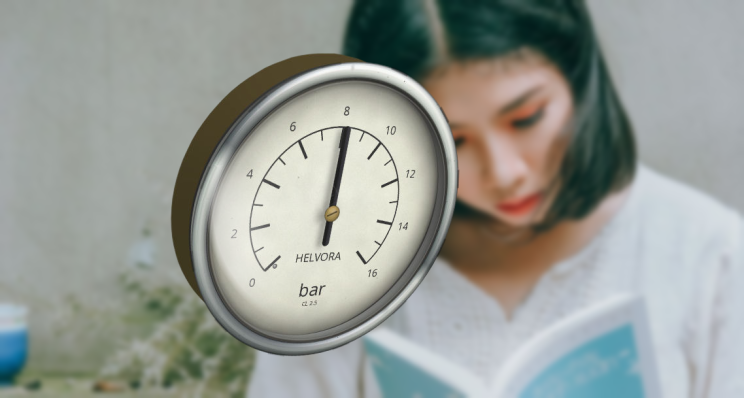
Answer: 8 bar
